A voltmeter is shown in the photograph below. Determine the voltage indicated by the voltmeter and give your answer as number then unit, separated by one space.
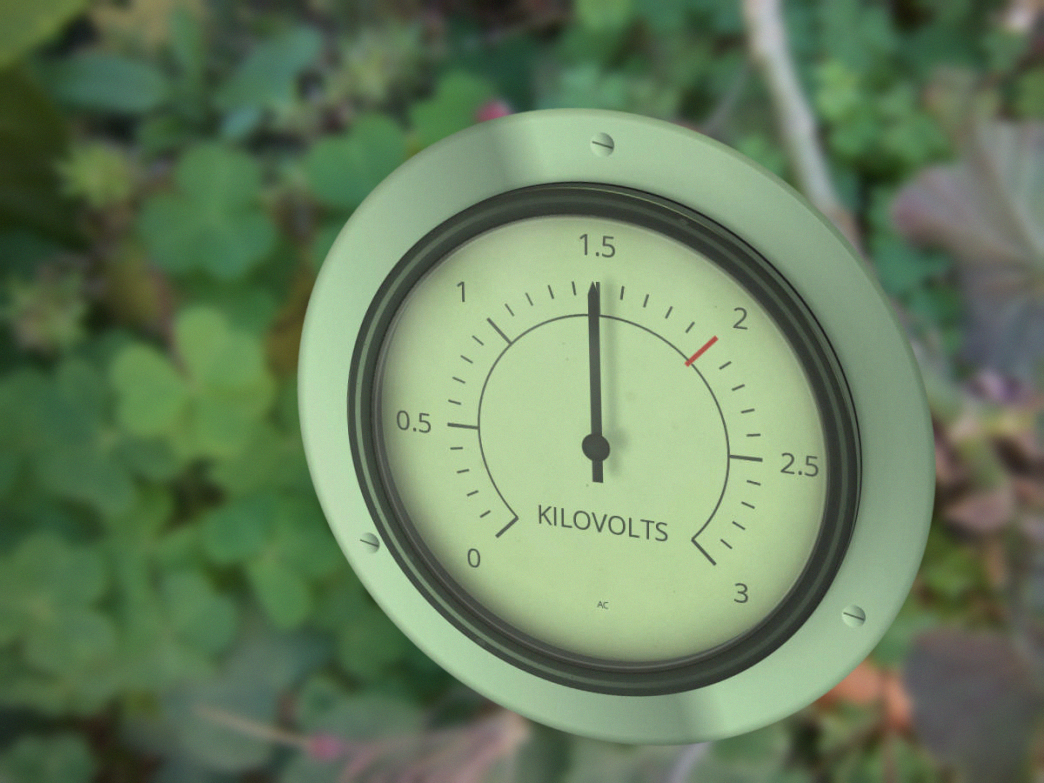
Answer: 1.5 kV
